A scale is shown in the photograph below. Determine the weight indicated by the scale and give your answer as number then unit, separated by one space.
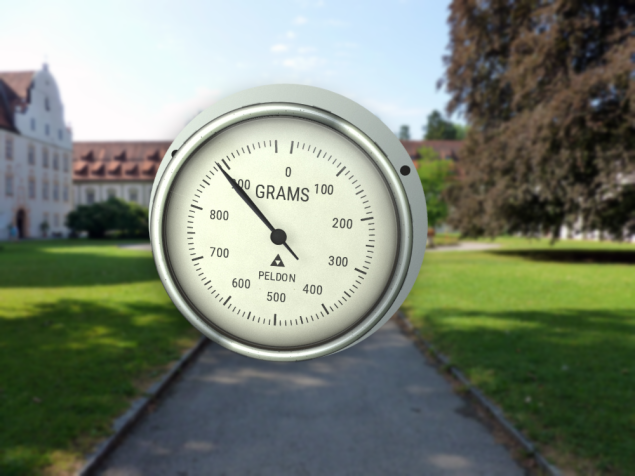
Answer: 890 g
